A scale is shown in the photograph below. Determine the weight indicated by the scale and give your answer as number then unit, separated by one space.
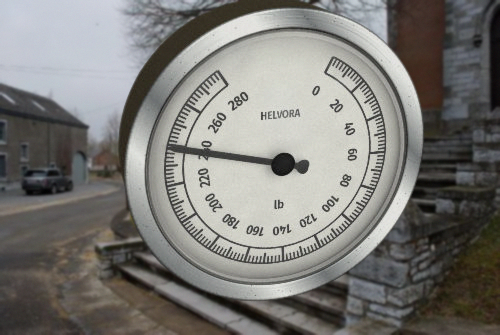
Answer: 240 lb
